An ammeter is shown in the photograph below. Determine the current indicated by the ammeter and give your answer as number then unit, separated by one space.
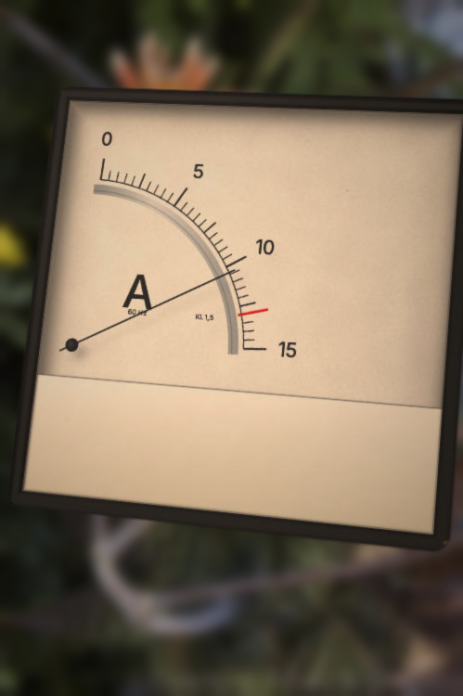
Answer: 10.5 A
